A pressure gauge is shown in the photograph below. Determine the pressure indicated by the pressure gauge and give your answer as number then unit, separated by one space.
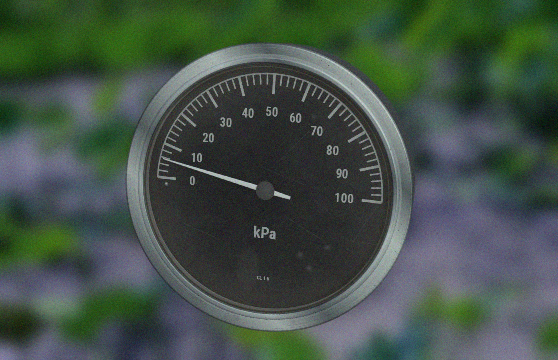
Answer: 6 kPa
